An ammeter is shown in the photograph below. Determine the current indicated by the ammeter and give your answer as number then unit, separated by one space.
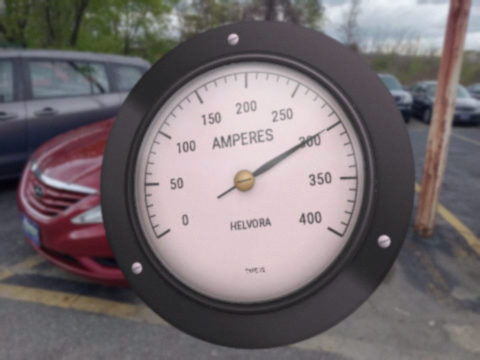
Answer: 300 A
